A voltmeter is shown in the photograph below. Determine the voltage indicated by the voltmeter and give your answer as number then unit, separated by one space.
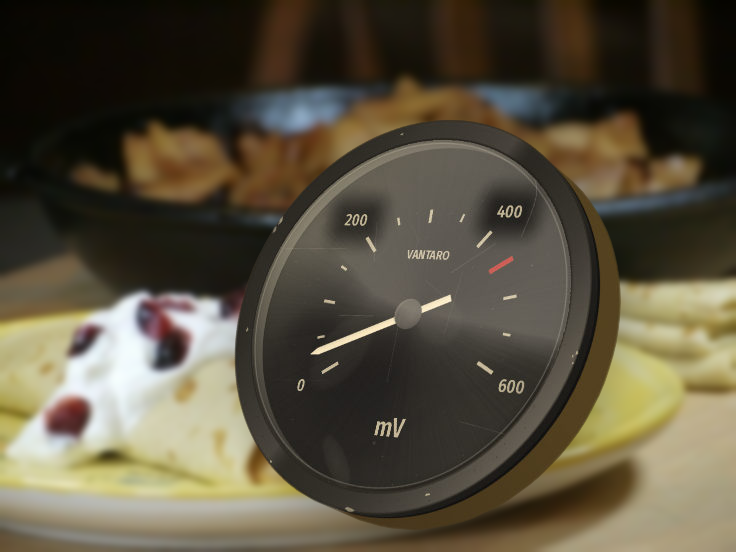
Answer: 25 mV
